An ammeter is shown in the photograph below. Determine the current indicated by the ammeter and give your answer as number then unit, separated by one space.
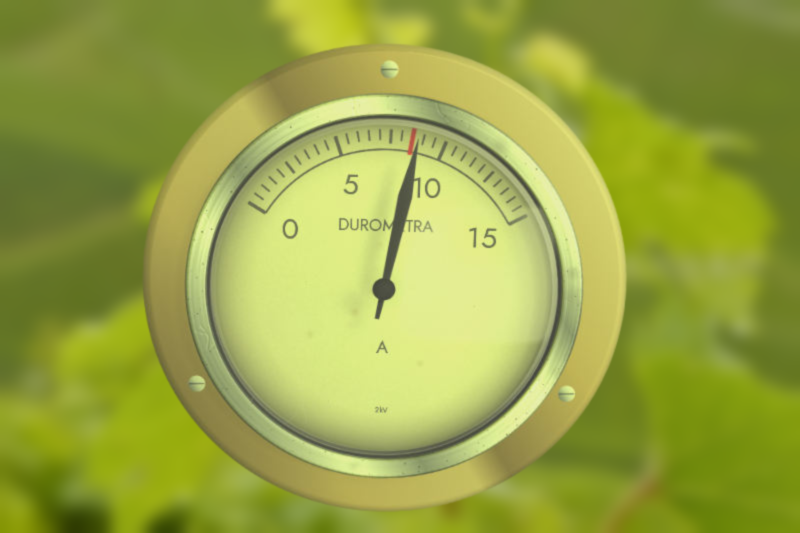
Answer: 8.75 A
